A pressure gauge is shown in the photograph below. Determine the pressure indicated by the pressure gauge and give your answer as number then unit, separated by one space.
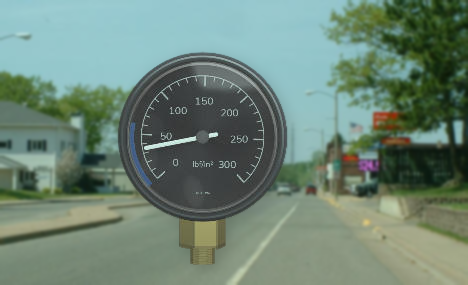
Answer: 35 psi
